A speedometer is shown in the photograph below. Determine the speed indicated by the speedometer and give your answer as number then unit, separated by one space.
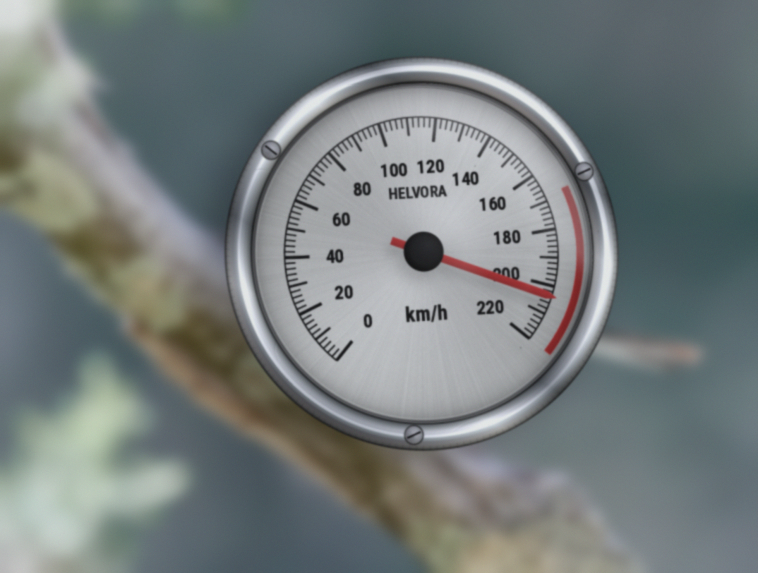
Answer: 204 km/h
